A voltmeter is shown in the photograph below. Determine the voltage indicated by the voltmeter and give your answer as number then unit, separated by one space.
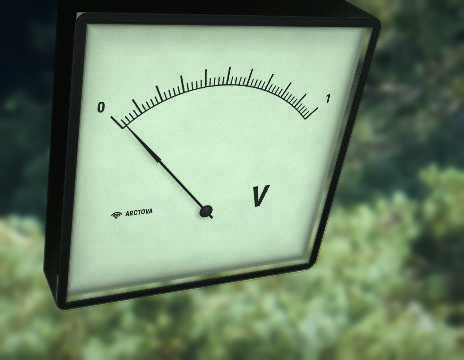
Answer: 0.02 V
